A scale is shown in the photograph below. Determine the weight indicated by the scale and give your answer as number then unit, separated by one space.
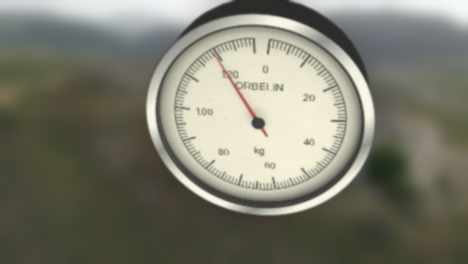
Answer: 120 kg
